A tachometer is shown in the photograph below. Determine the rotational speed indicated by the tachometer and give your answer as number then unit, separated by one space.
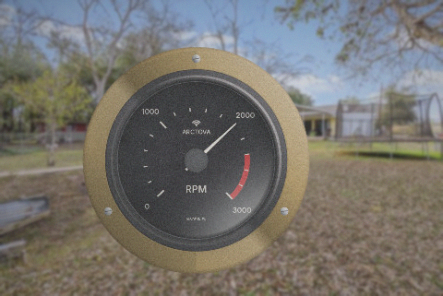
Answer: 2000 rpm
